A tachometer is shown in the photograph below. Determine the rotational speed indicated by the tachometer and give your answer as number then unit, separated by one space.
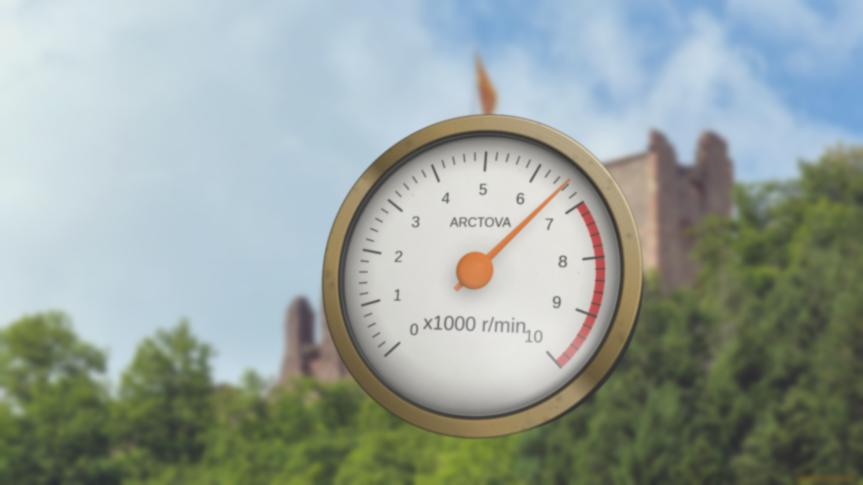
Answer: 6600 rpm
